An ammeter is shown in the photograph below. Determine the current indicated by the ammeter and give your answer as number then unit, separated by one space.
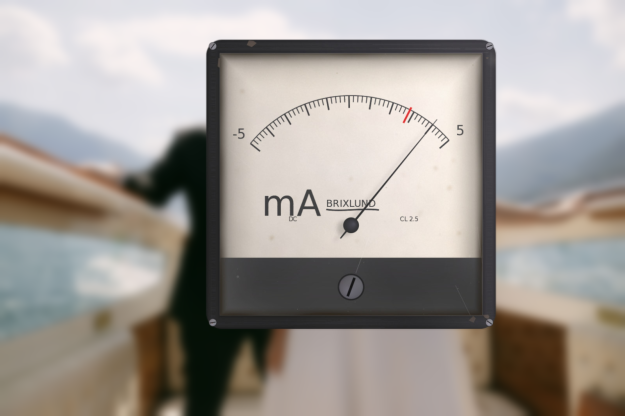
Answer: 4 mA
